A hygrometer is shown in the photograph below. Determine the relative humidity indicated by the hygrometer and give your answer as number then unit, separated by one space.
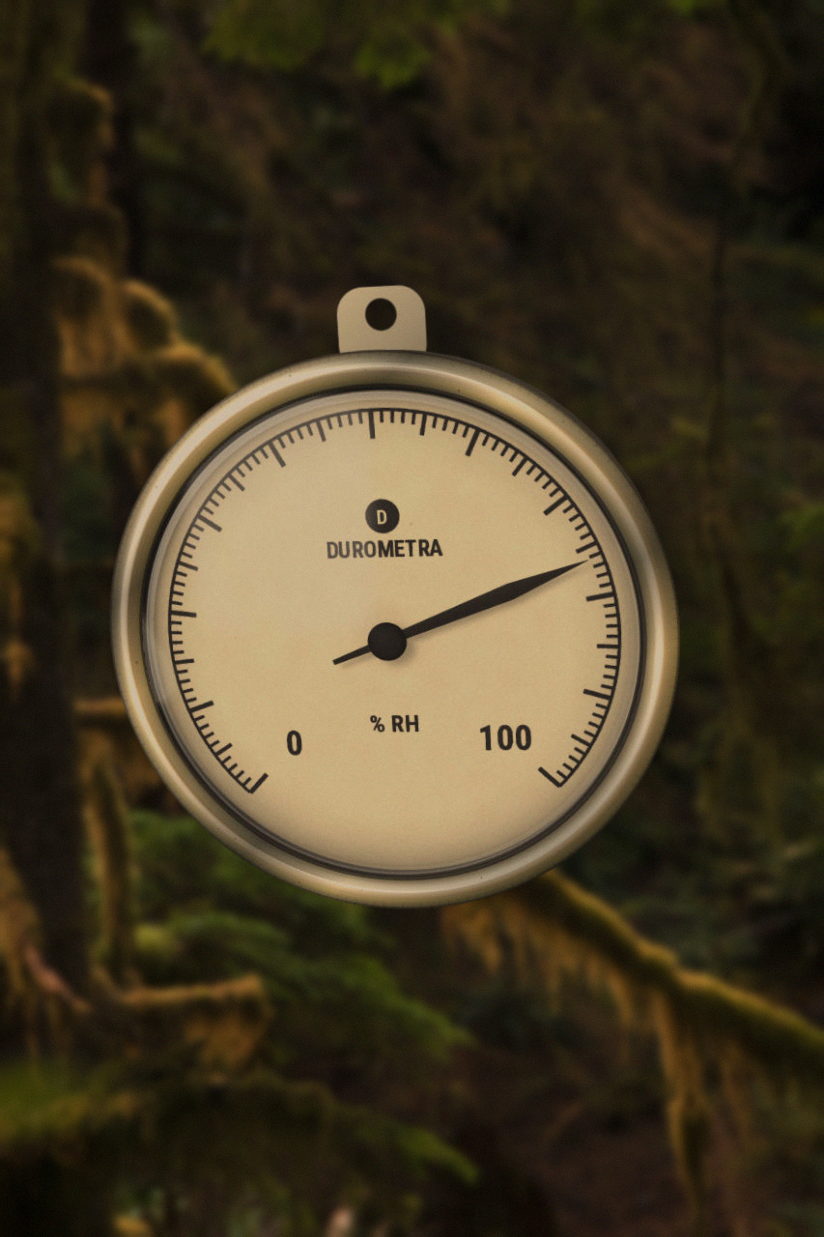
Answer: 76 %
